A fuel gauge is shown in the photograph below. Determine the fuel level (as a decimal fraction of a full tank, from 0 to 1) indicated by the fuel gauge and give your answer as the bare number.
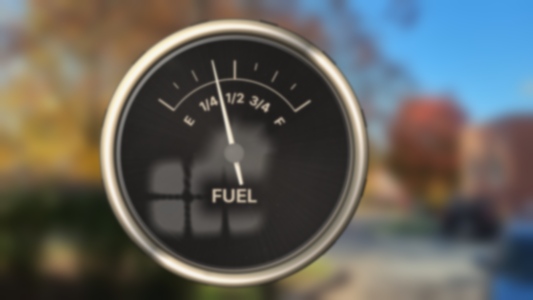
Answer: 0.375
